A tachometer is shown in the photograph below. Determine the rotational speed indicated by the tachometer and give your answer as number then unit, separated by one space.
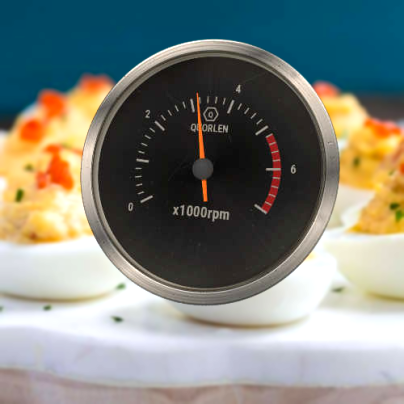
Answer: 3200 rpm
